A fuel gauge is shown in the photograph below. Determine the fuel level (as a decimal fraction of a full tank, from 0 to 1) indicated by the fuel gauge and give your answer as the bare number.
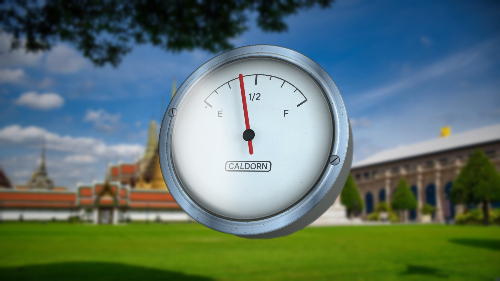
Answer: 0.375
